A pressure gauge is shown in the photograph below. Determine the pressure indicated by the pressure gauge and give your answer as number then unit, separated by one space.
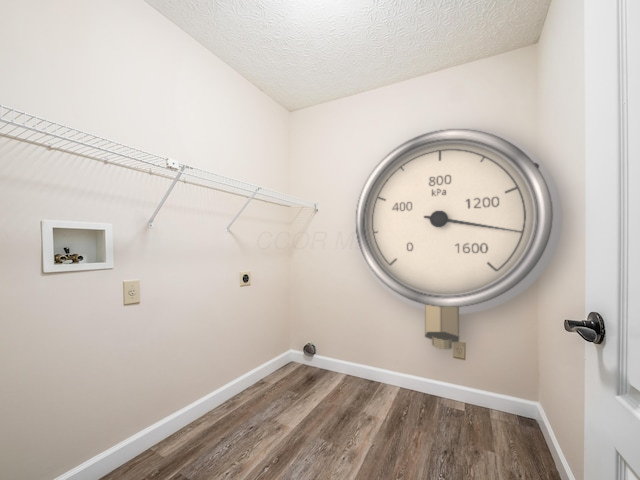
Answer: 1400 kPa
